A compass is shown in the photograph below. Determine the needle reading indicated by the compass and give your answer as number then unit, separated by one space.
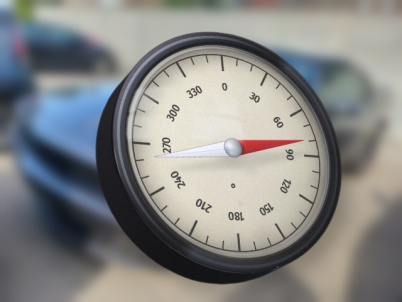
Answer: 80 °
